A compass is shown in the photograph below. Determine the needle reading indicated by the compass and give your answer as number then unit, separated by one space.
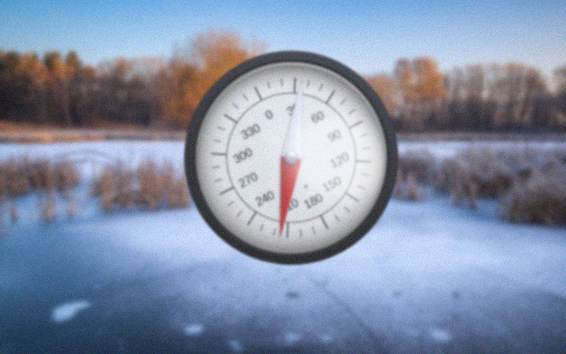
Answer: 215 °
